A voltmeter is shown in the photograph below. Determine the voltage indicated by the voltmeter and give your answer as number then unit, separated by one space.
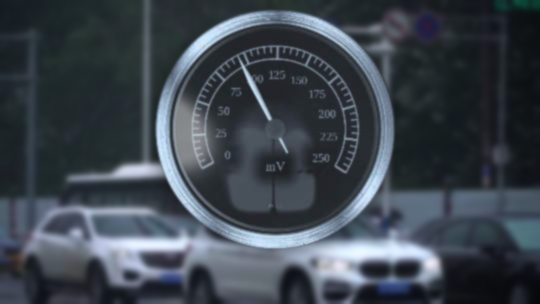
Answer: 95 mV
